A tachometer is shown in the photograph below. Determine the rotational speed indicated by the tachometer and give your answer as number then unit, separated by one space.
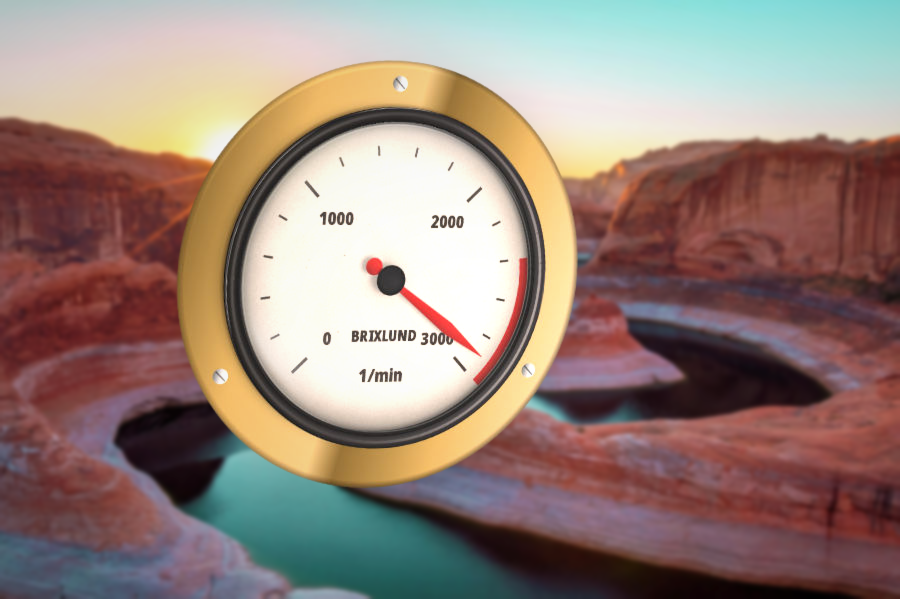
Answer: 2900 rpm
